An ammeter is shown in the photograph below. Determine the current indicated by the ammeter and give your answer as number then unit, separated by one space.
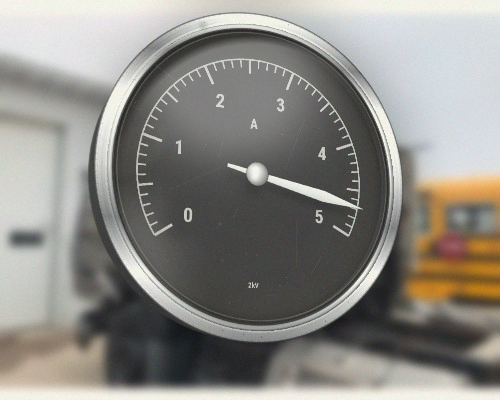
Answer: 4.7 A
